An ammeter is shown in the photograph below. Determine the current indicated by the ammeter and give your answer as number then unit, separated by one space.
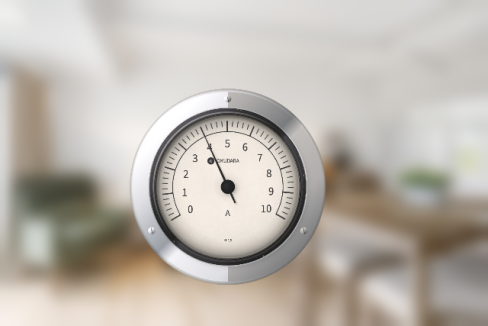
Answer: 4 A
